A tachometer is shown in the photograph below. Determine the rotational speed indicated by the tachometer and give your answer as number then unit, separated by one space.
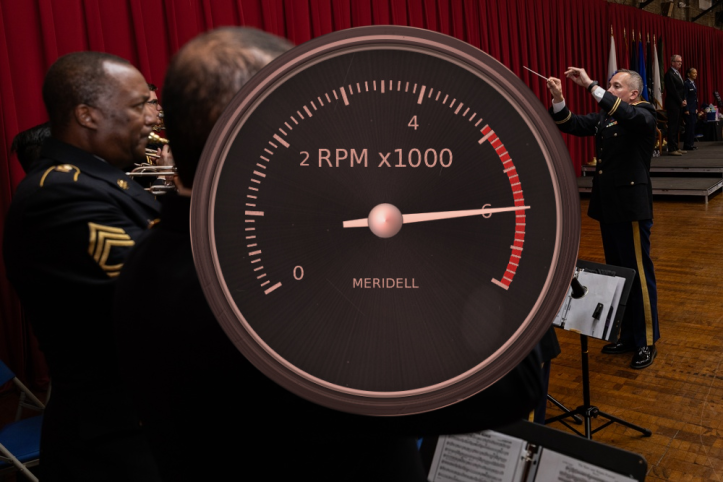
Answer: 6000 rpm
